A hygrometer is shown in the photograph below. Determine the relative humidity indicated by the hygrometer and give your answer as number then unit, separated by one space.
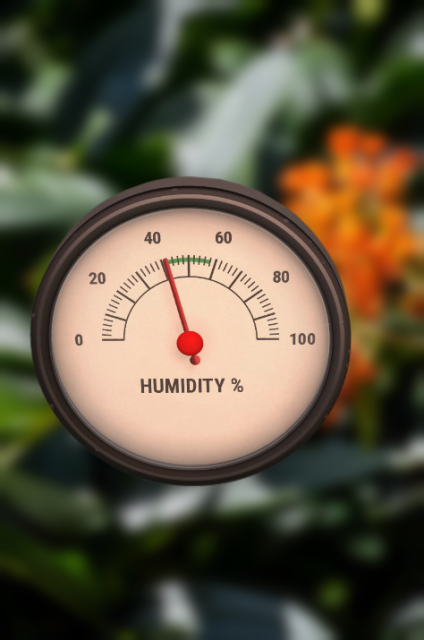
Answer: 42 %
